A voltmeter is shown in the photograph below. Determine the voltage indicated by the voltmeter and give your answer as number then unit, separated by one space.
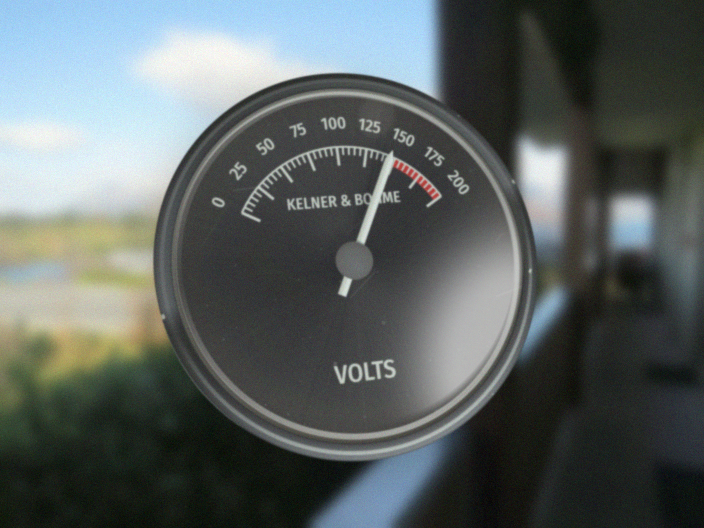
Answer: 145 V
